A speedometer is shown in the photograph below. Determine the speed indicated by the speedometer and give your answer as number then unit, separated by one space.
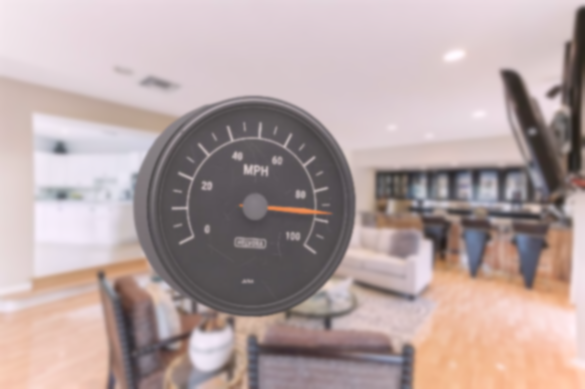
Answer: 87.5 mph
